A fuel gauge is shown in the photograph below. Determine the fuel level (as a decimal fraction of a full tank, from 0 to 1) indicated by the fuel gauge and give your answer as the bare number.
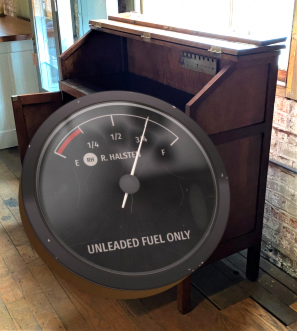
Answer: 0.75
